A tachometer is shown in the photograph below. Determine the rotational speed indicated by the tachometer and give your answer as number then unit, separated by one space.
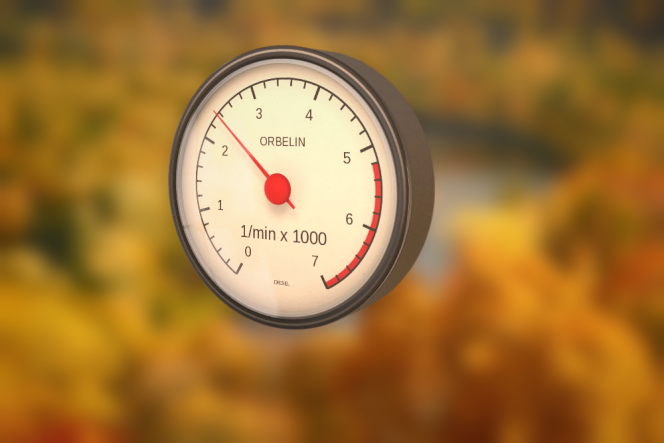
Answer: 2400 rpm
